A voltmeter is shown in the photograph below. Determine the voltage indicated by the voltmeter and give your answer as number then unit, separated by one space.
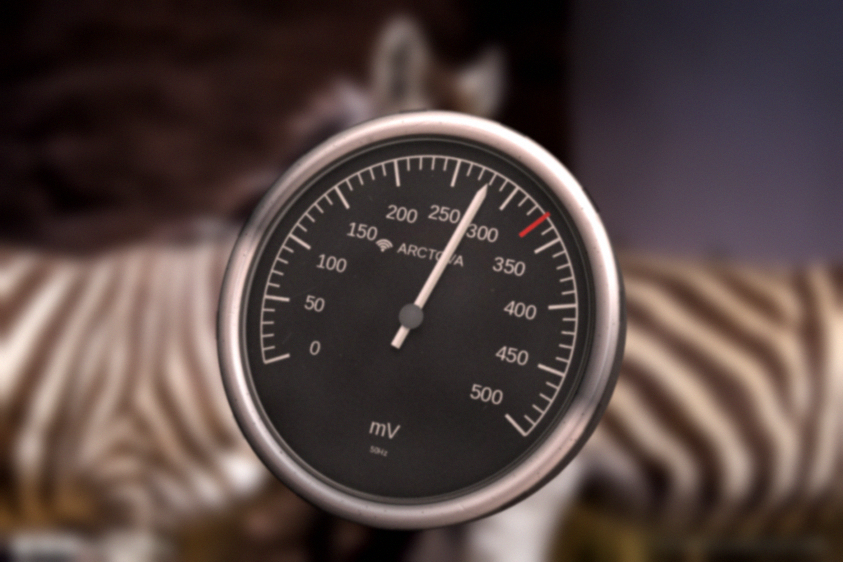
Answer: 280 mV
